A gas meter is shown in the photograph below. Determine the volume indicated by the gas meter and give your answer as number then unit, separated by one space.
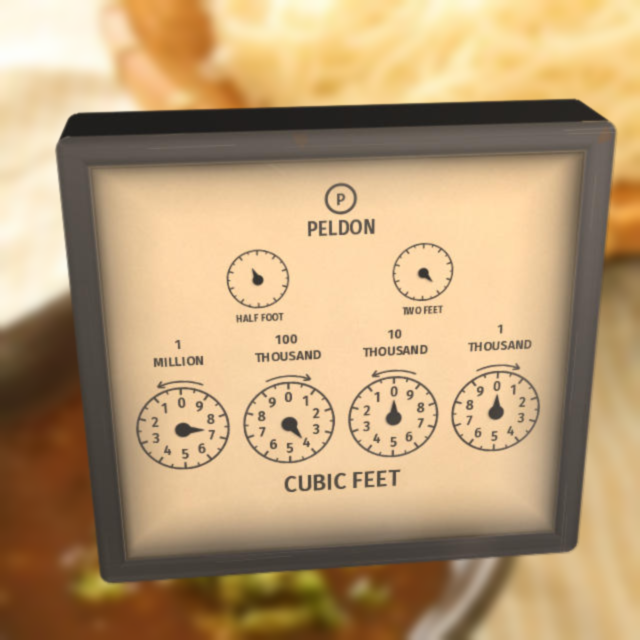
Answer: 740000 ft³
